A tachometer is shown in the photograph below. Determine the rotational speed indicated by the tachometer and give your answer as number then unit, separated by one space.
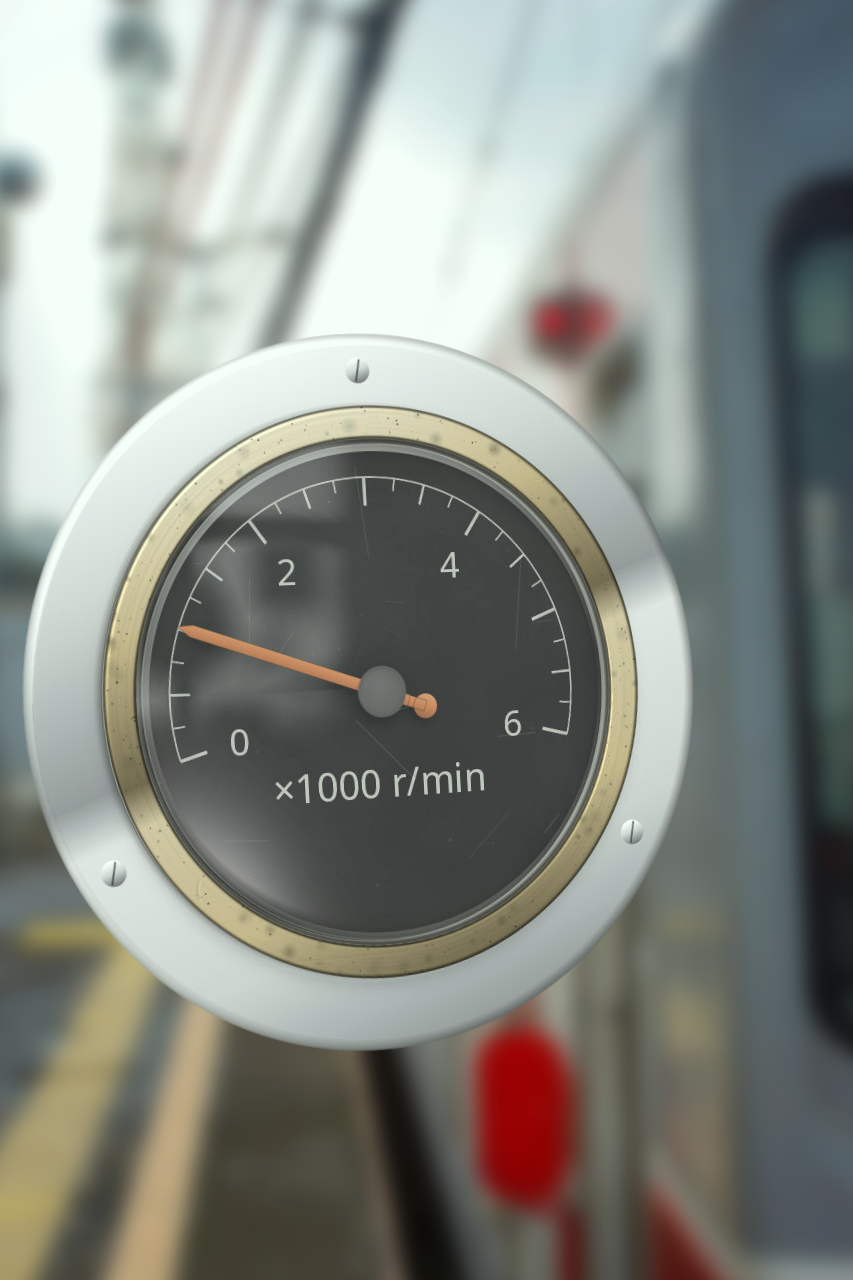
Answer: 1000 rpm
